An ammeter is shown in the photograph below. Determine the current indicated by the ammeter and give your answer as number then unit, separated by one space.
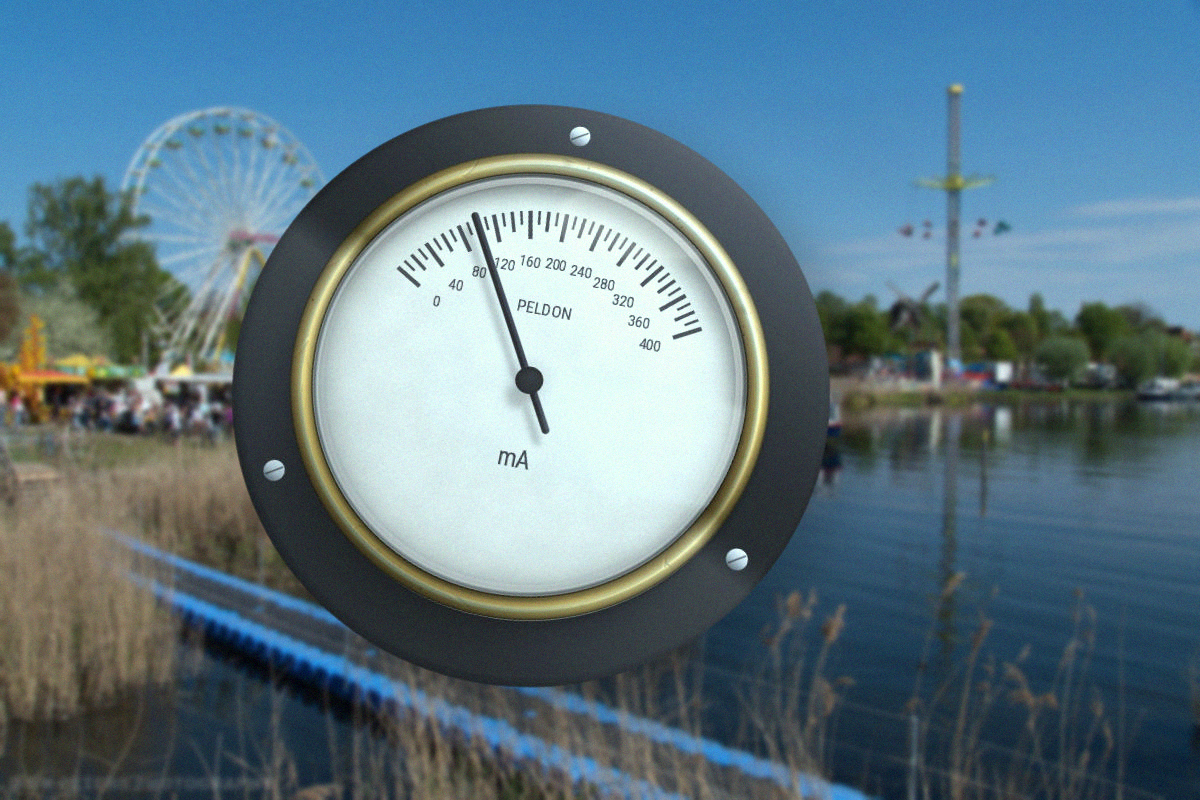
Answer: 100 mA
